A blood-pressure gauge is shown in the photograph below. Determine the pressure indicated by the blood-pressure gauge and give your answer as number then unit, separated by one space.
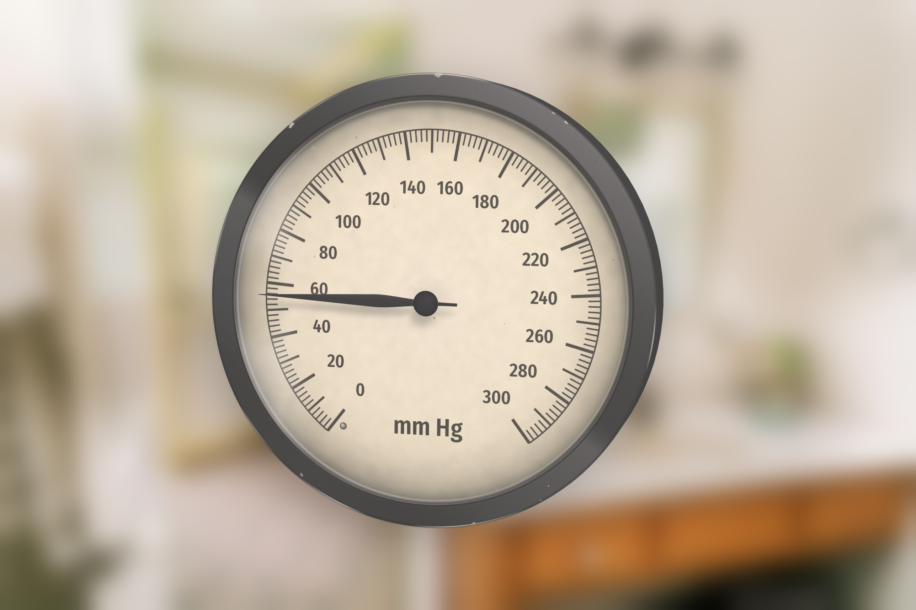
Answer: 56 mmHg
